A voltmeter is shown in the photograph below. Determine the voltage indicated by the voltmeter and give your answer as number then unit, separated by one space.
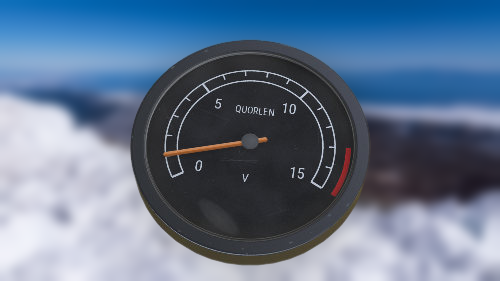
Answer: 1 V
